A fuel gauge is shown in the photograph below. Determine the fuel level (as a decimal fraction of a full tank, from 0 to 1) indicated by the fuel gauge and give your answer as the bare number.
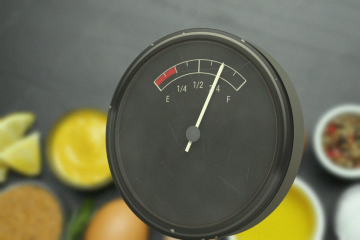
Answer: 0.75
